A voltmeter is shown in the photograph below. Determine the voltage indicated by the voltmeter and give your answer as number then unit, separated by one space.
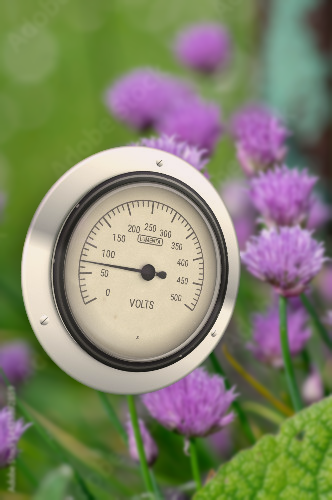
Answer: 70 V
